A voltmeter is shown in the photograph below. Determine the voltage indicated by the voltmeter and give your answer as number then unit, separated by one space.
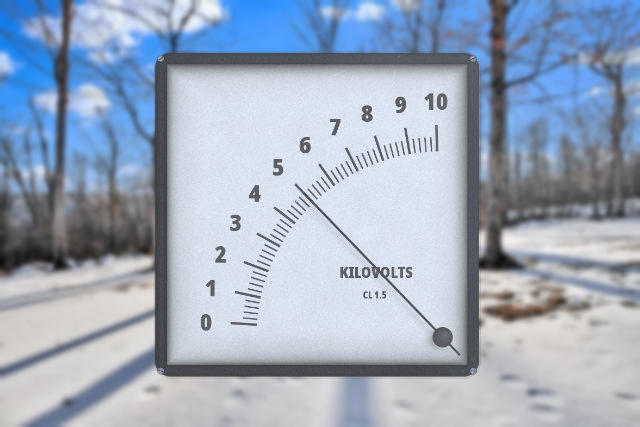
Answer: 5 kV
